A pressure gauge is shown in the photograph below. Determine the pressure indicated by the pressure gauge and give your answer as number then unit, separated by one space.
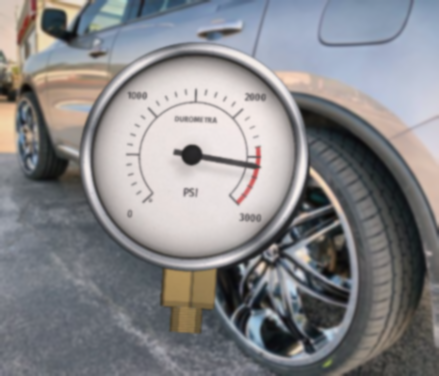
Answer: 2600 psi
